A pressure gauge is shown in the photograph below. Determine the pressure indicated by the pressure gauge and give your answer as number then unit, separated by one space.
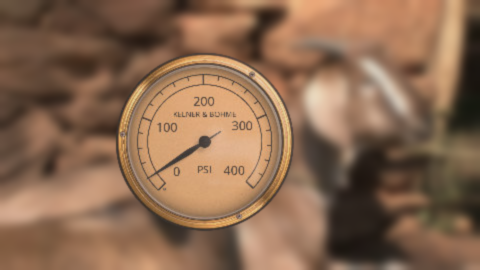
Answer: 20 psi
